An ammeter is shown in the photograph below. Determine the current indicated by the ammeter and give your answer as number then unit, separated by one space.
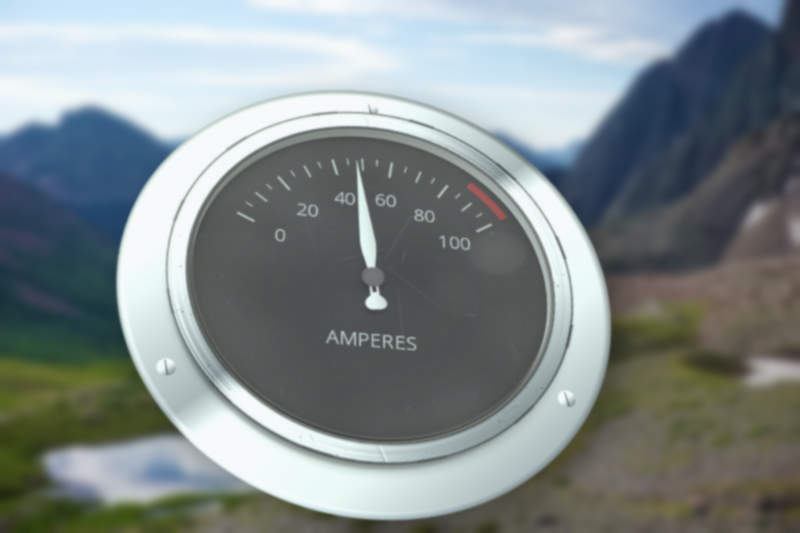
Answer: 47.5 A
